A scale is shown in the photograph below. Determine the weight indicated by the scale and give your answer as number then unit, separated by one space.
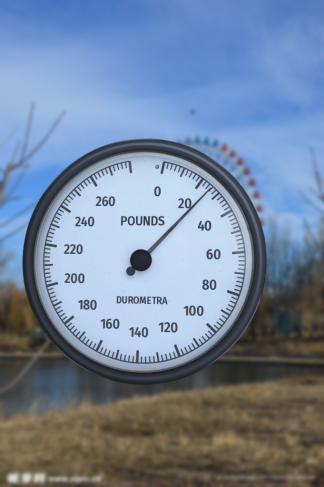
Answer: 26 lb
